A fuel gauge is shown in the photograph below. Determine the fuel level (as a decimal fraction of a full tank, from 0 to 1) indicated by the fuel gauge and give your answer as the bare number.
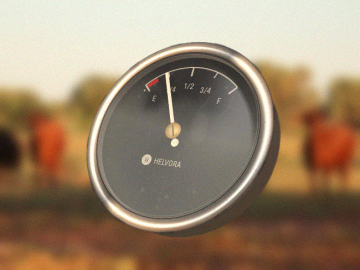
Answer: 0.25
